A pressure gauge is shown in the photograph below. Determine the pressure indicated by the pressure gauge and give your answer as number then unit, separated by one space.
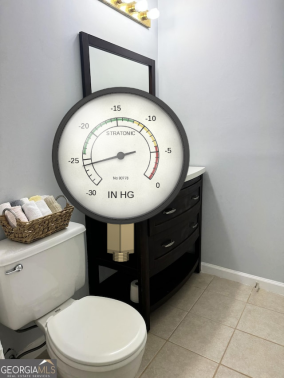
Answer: -26 inHg
